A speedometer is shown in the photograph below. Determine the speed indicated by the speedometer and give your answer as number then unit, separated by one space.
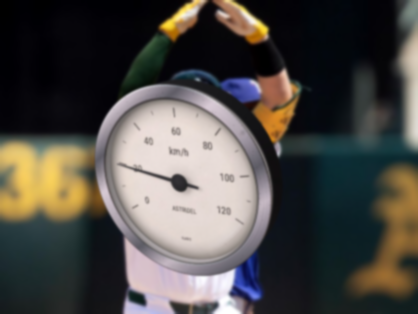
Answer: 20 km/h
